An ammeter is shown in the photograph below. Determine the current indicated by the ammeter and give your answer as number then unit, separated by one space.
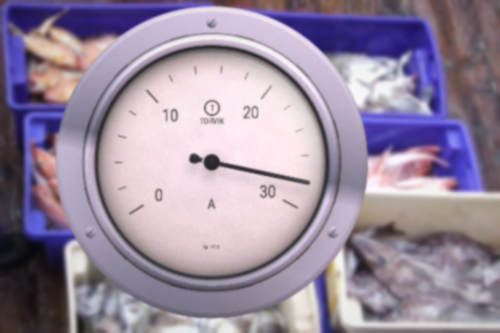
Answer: 28 A
